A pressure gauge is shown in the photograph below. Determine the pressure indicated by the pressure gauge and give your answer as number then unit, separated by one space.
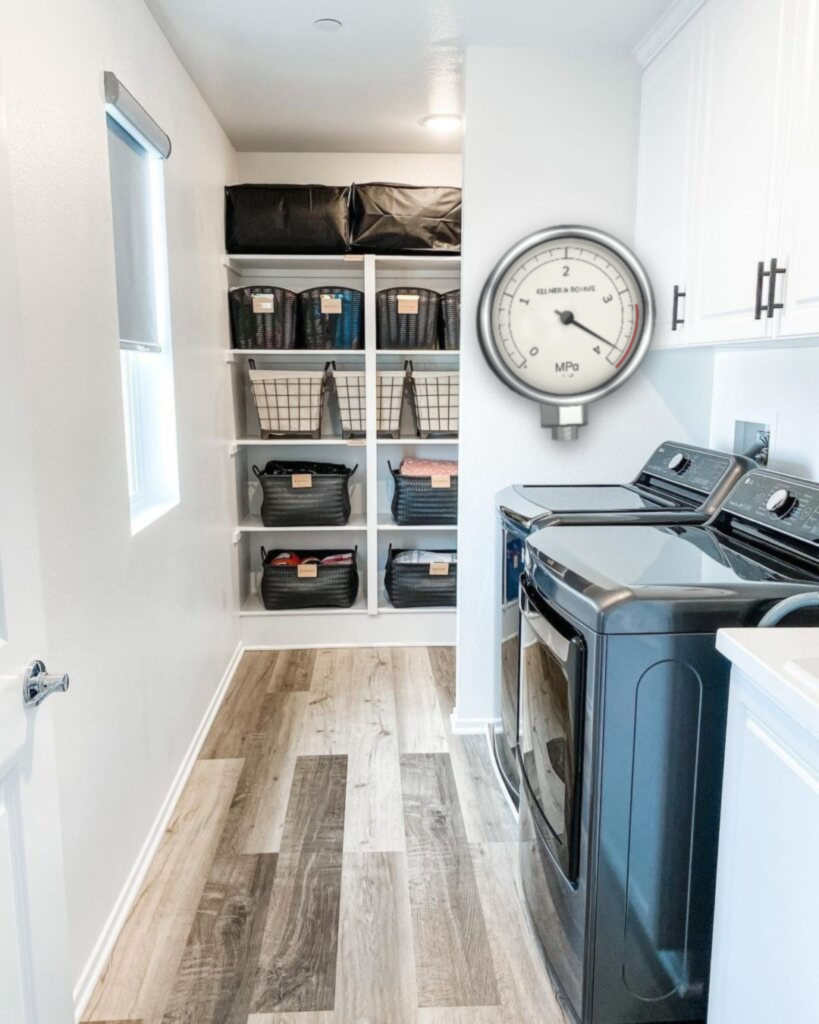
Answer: 3.8 MPa
